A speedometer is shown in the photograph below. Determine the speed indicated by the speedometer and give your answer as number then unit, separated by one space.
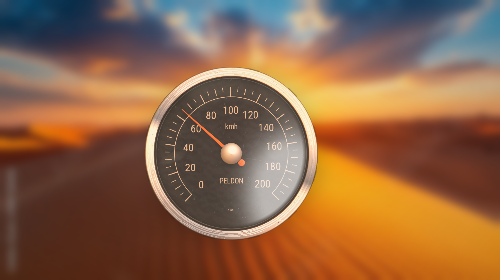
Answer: 65 km/h
